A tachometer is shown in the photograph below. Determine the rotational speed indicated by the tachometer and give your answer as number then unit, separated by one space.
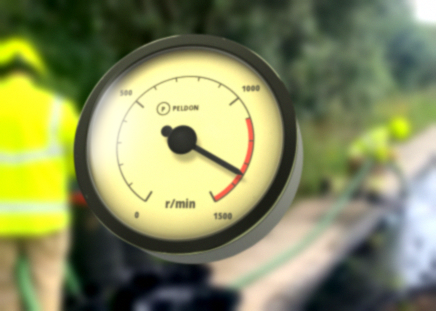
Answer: 1350 rpm
